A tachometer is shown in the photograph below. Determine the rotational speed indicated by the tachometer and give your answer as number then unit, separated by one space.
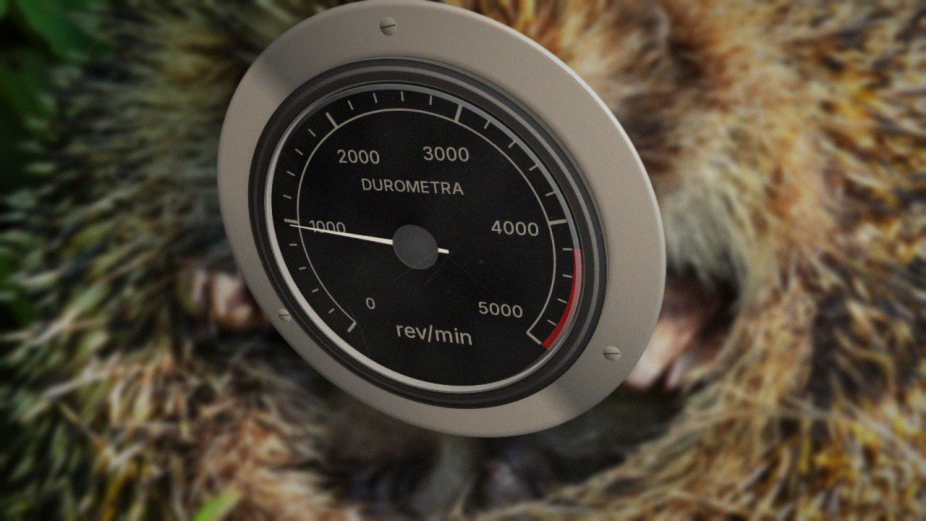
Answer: 1000 rpm
